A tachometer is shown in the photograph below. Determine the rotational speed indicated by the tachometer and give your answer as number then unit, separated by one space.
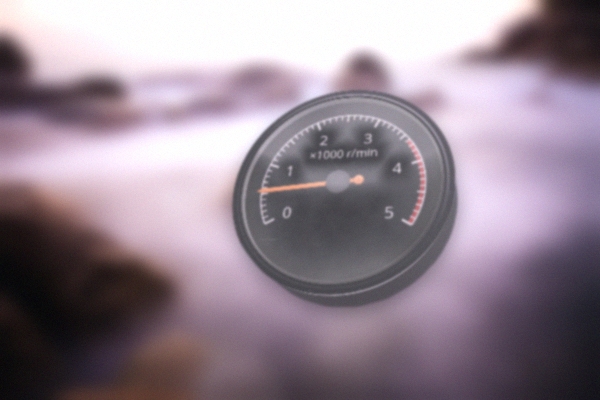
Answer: 500 rpm
